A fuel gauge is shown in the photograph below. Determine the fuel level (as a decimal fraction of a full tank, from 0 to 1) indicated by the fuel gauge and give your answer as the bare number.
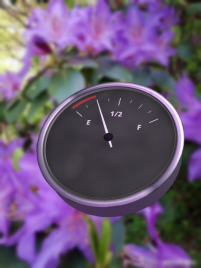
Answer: 0.25
